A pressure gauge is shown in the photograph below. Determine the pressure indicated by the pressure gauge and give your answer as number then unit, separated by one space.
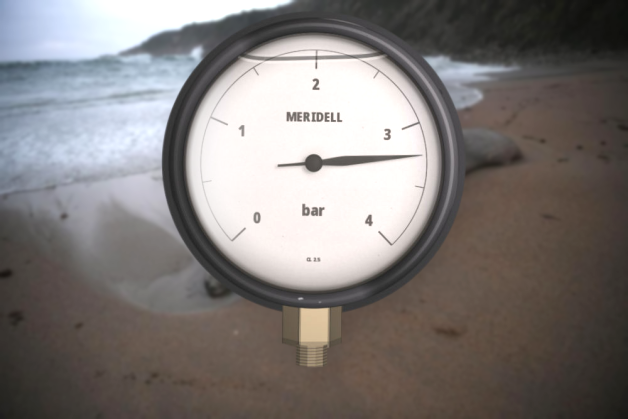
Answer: 3.25 bar
